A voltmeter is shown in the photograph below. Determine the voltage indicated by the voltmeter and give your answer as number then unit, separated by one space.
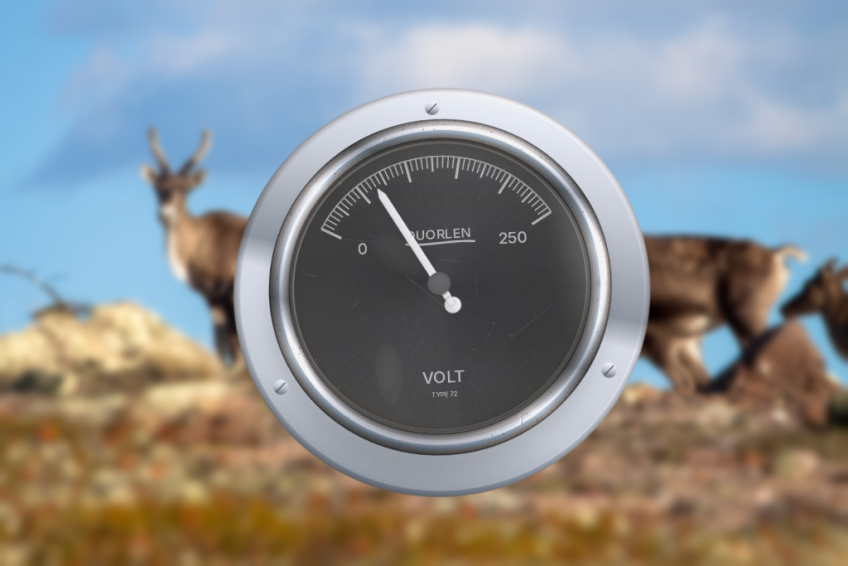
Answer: 65 V
